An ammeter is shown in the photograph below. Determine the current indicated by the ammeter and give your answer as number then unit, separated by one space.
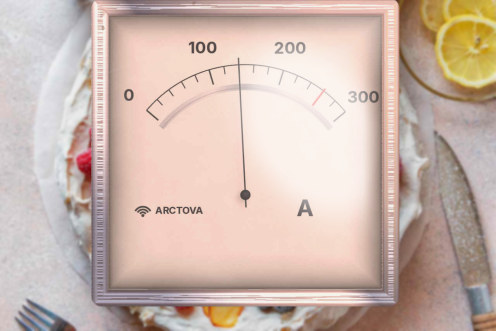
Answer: 140 A
